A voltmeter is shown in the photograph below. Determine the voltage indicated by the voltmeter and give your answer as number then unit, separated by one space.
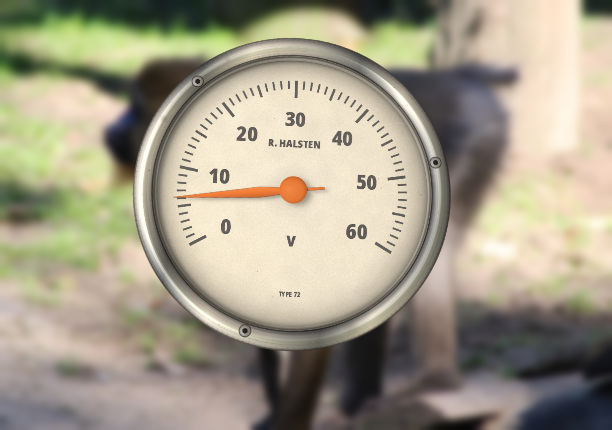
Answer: 6 V
